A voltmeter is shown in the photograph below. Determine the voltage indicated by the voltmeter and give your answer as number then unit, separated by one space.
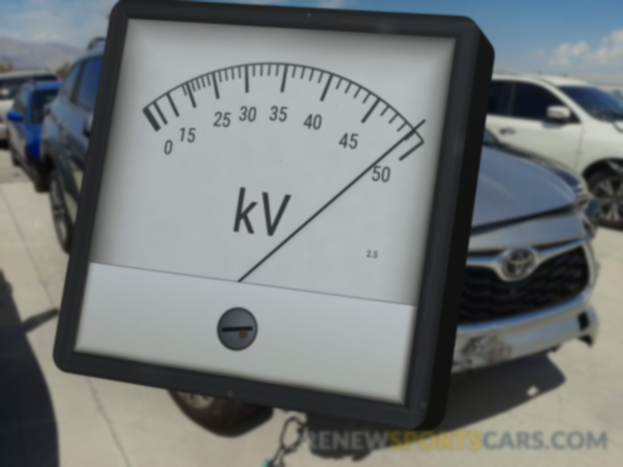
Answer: 49 kV
